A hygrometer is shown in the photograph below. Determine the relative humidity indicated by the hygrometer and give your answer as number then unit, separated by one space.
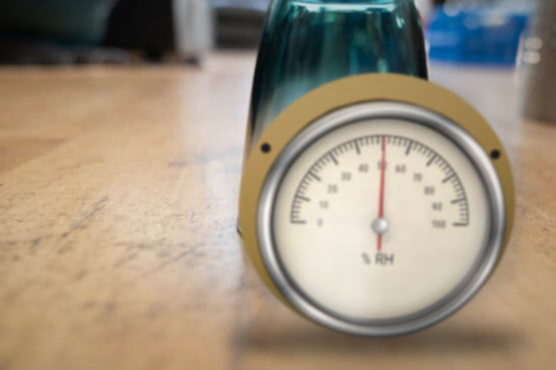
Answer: 50 %
